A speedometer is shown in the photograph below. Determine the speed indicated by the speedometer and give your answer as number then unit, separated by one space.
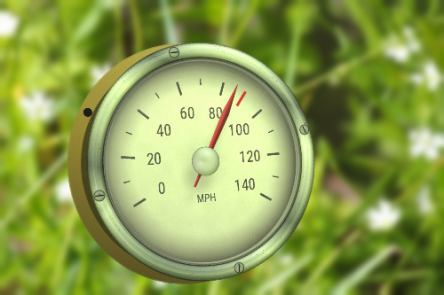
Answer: 85 mph
